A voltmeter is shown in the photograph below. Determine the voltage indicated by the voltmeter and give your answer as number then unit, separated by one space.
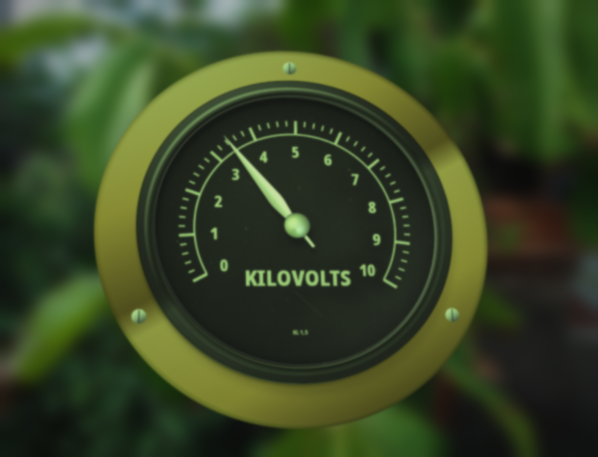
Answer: 3.4 kV
